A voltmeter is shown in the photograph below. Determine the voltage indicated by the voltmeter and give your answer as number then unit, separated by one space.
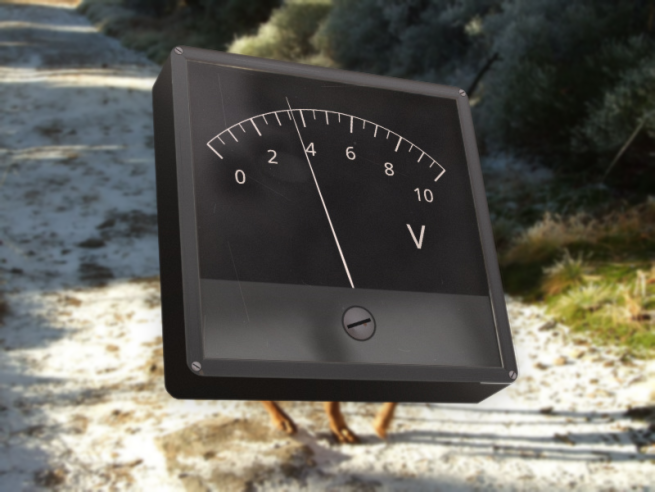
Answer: 3.5 V
